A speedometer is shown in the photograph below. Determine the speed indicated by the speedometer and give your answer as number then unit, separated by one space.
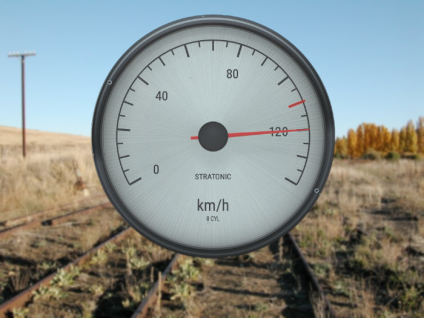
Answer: 120 km/h
